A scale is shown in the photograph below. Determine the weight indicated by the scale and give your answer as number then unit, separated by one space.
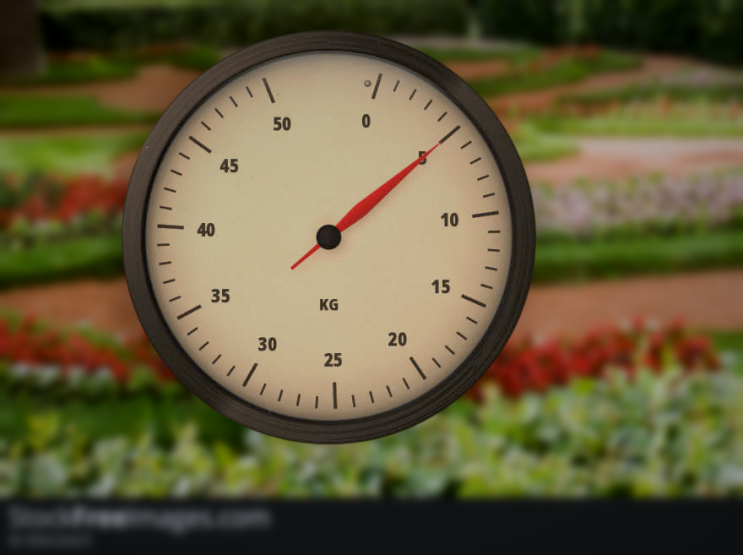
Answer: 5 kg
